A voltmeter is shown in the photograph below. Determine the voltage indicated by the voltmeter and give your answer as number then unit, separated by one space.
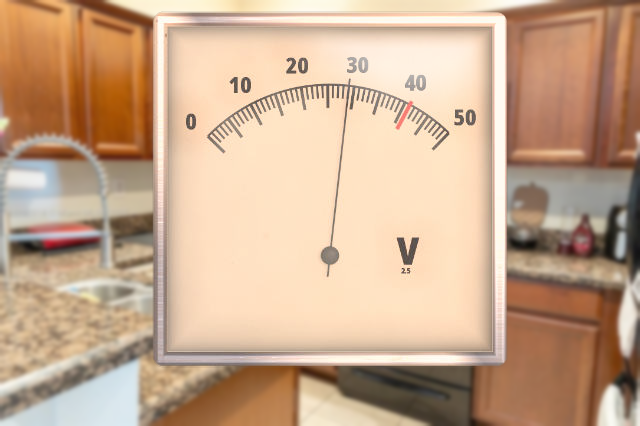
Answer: 29 V
